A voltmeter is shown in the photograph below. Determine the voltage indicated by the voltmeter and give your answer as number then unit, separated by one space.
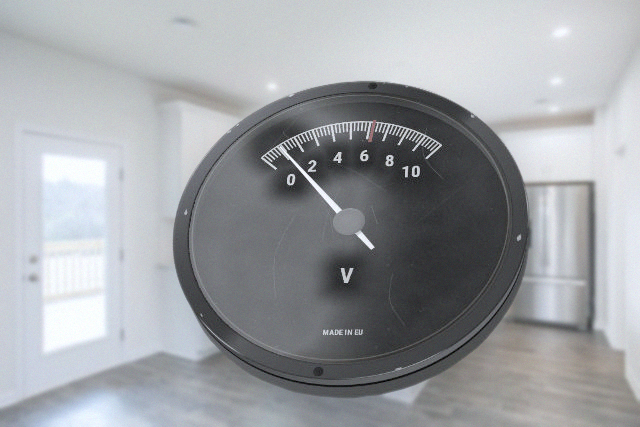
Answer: 1 V
